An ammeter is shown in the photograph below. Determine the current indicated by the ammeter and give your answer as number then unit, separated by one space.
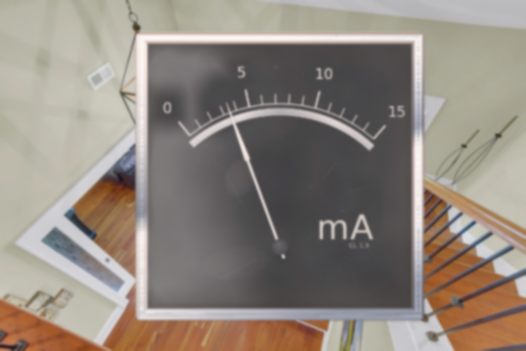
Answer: 3.5 mA
